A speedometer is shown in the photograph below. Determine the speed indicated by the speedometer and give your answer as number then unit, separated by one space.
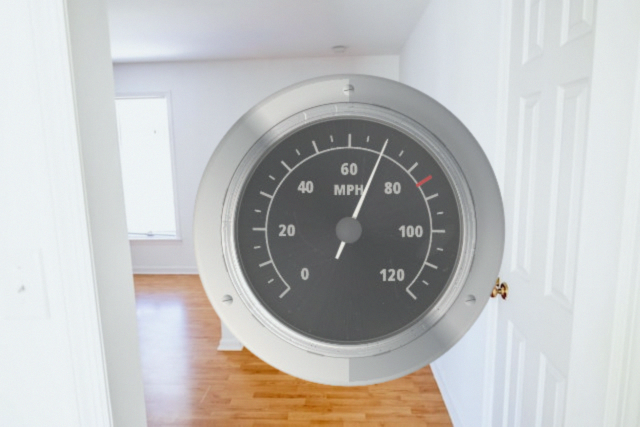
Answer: 70 mph
